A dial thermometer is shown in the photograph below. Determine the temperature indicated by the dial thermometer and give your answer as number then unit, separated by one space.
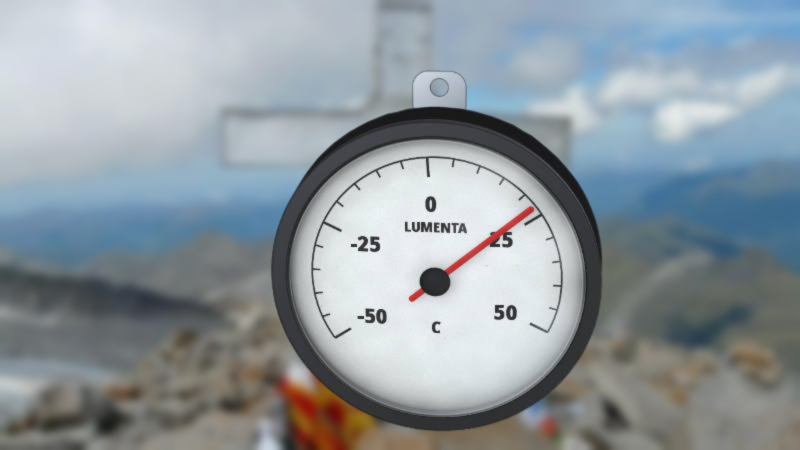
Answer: 22.5 °C
